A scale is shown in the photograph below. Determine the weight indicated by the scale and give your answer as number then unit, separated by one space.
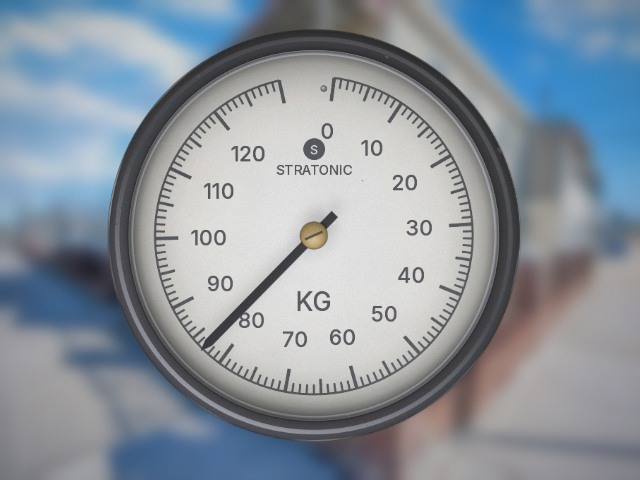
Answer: 83 kg
